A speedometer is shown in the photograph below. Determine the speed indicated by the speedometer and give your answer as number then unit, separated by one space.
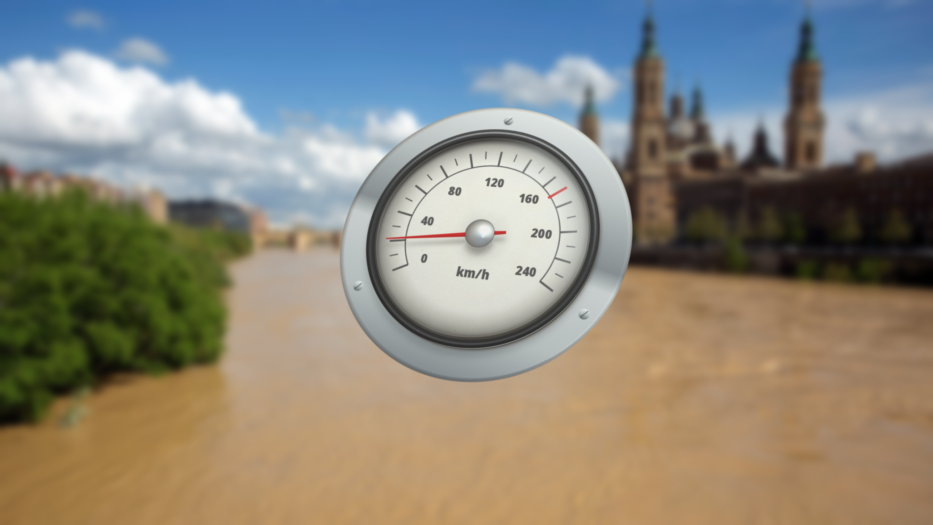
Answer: 20 km/h
